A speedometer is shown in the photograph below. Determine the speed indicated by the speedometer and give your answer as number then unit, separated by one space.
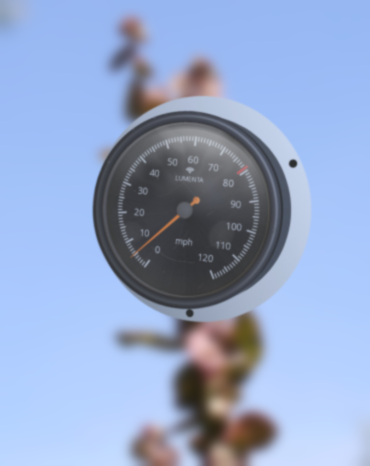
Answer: 5 mph
